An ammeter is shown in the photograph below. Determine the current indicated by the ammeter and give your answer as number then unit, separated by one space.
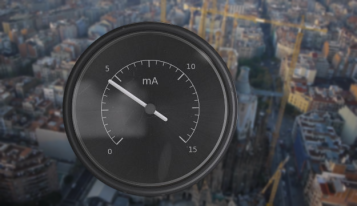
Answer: 4.5 mA
